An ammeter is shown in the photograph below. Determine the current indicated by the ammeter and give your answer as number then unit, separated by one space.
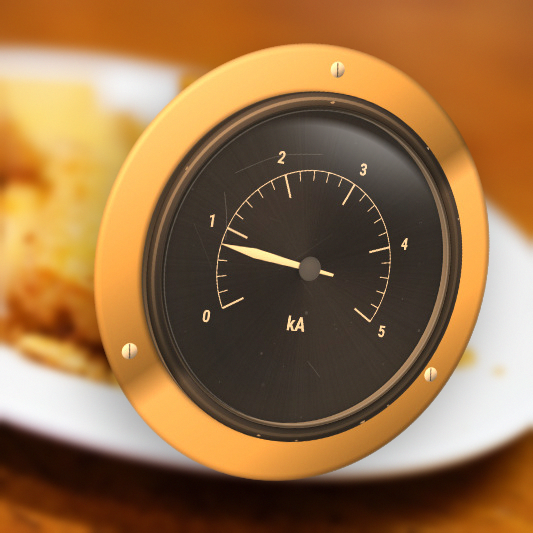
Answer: 0.8 kA
